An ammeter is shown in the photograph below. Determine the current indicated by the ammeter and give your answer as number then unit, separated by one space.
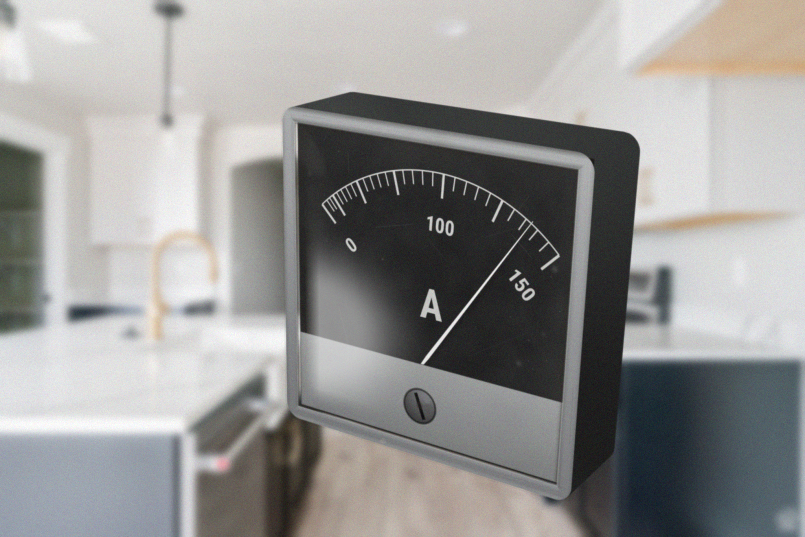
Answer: 137.5 A
